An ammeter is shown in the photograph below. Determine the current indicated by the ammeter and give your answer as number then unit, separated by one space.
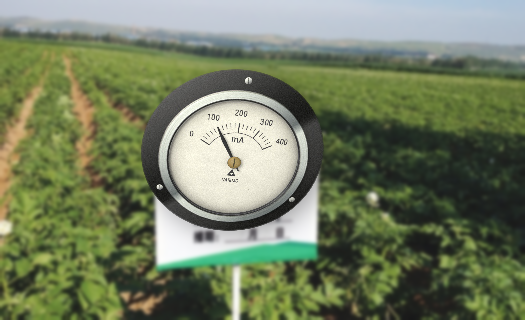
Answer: 100 mA
